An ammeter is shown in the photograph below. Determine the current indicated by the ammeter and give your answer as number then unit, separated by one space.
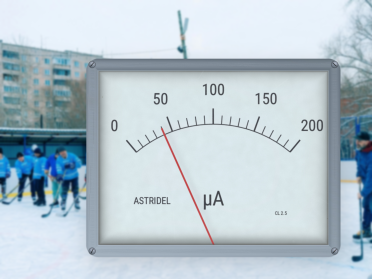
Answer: 40 µA
